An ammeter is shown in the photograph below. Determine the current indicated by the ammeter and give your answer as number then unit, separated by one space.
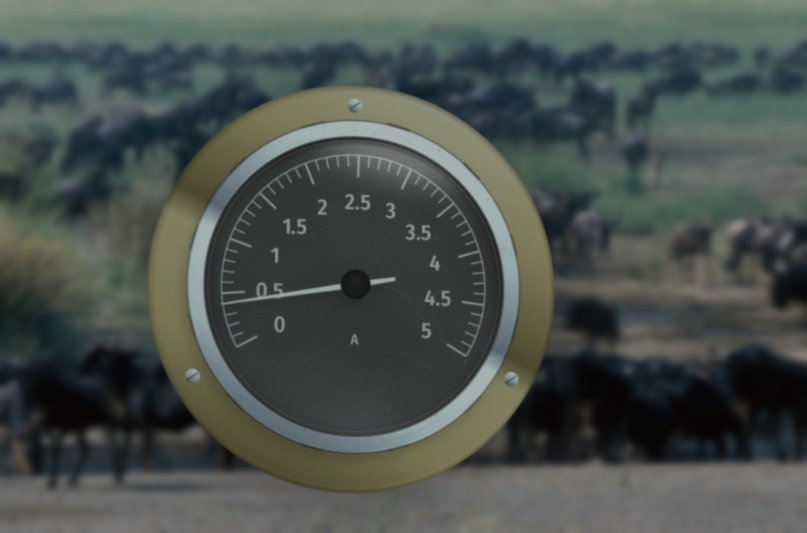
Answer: 0.4 A
